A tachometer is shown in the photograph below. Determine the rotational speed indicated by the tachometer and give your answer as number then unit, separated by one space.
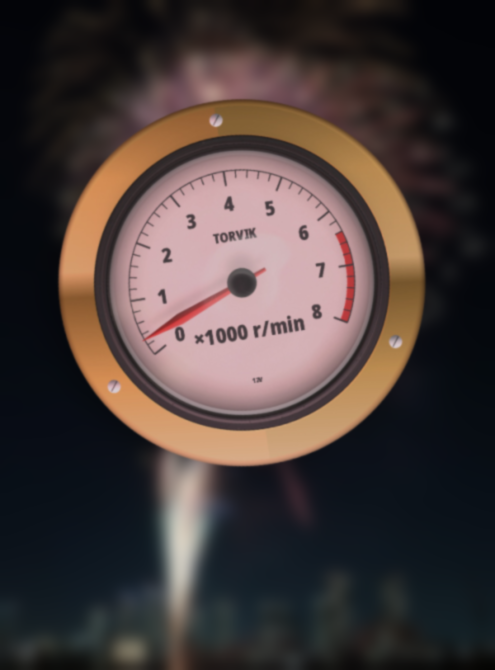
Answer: 300 rpm
